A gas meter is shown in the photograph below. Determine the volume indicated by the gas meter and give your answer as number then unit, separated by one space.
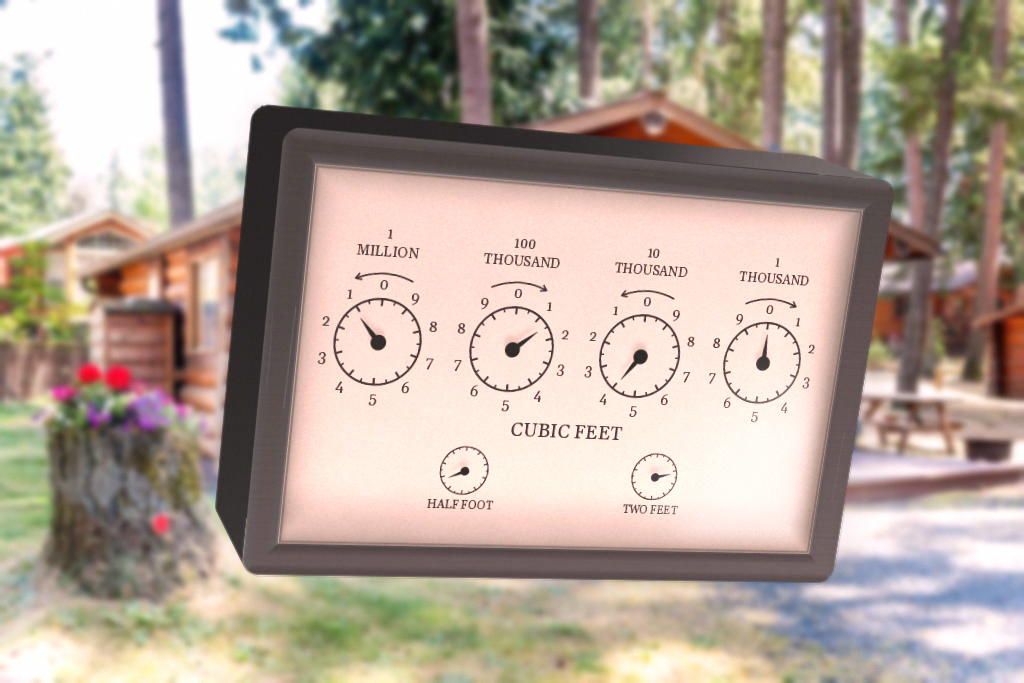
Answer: 114000 ft³
